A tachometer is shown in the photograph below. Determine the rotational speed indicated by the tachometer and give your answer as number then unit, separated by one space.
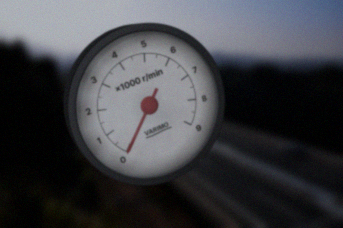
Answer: 0 rpm
